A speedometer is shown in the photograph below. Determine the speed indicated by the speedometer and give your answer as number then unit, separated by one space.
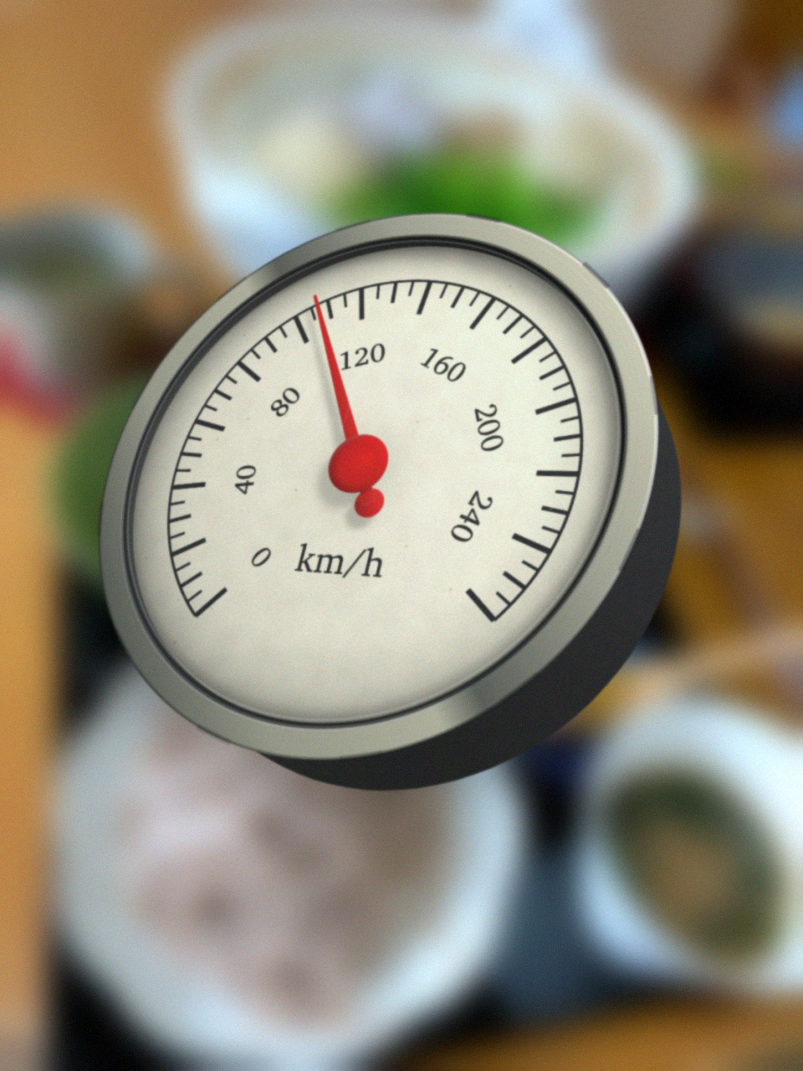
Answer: 107.5 km/h
